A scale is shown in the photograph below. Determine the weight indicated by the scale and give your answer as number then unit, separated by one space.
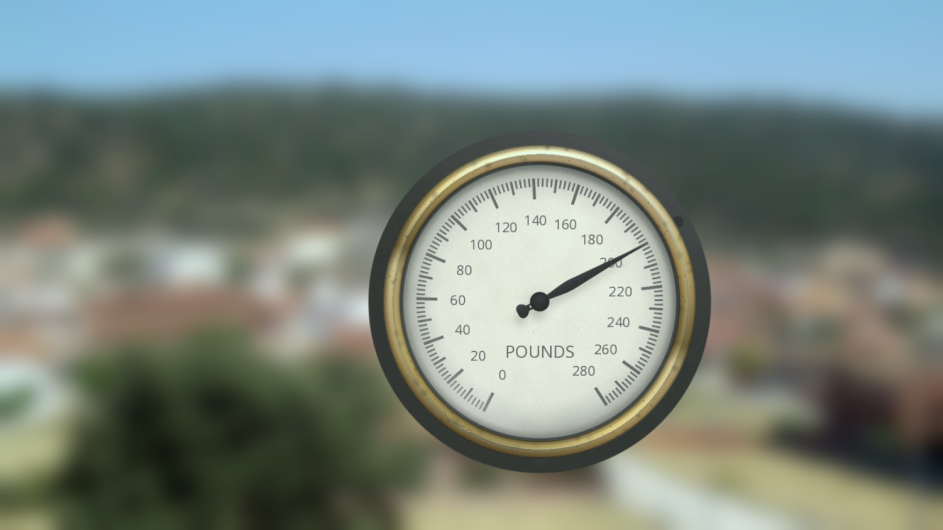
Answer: 200 lb
